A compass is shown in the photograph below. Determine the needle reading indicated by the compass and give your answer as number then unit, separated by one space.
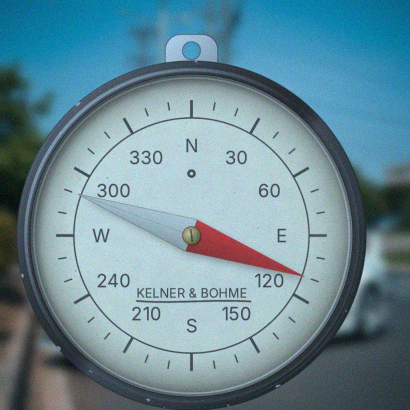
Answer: 110 °
